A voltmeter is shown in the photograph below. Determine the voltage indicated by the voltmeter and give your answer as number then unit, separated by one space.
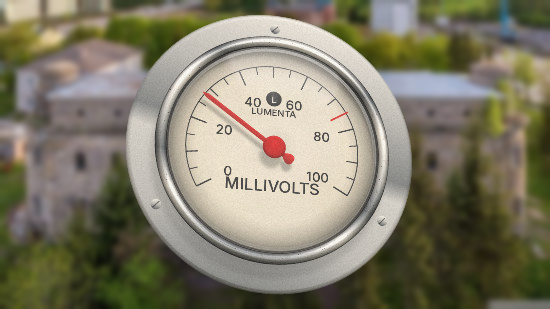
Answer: 27.5 mV
